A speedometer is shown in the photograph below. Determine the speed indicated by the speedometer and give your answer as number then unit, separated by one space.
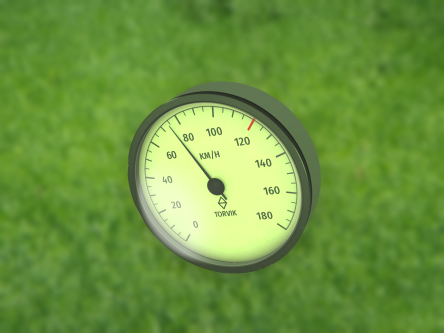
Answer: 75 km/h
